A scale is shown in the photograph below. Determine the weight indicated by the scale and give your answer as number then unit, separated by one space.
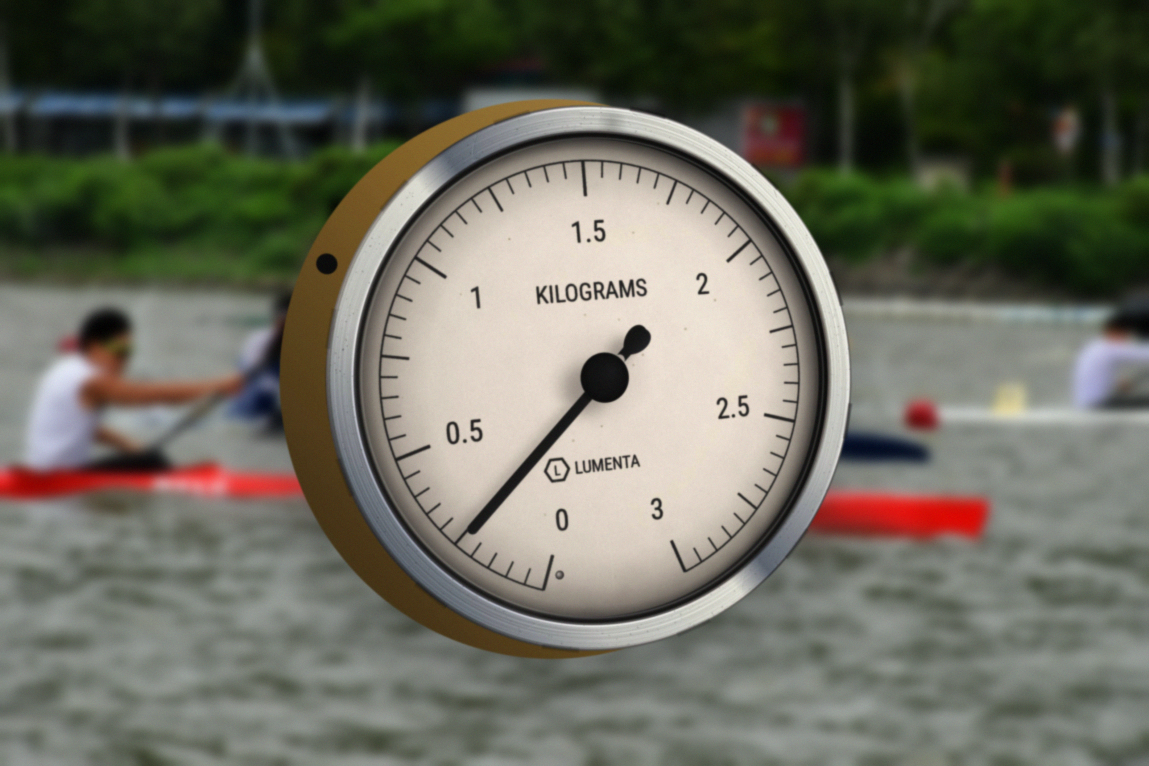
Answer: 0.25 kg
